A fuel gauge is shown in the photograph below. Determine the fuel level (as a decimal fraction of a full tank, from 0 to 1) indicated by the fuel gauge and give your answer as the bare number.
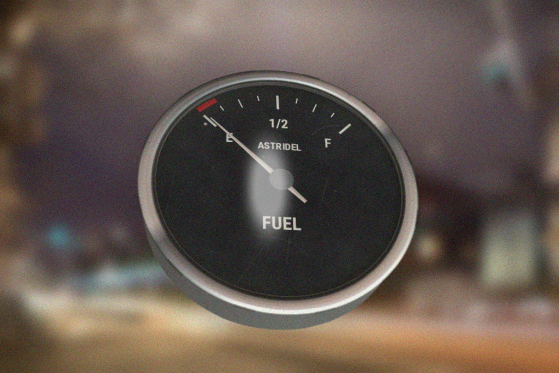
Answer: 0
